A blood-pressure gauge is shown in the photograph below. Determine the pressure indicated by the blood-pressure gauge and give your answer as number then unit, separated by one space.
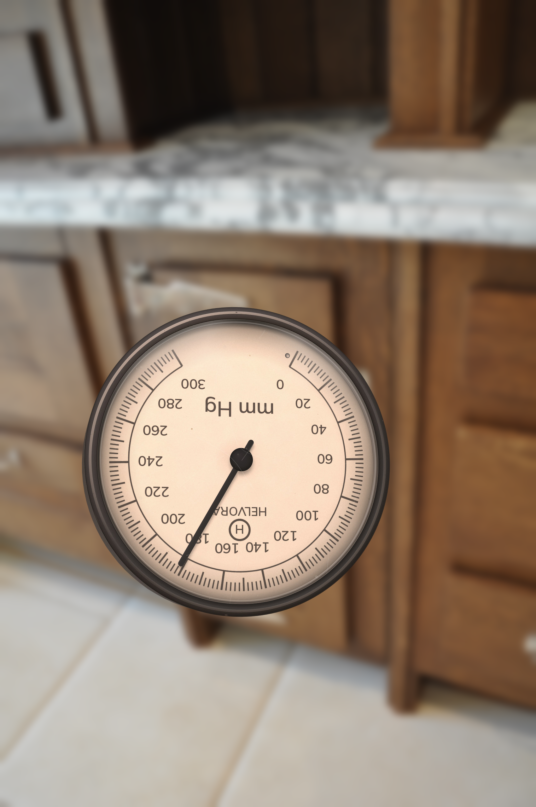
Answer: 182 mmHg
